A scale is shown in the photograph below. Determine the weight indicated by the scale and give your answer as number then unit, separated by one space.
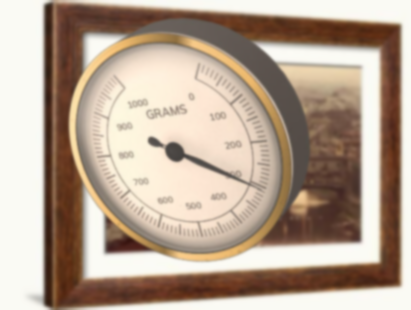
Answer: 300 g
